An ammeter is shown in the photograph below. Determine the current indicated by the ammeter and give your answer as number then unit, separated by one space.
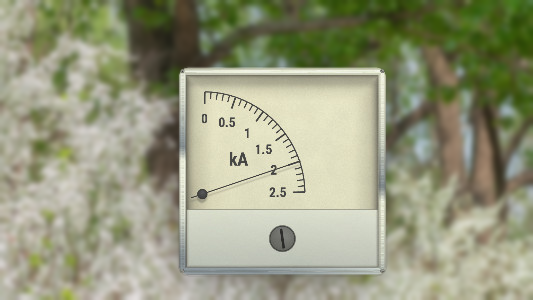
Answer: 2 kA
